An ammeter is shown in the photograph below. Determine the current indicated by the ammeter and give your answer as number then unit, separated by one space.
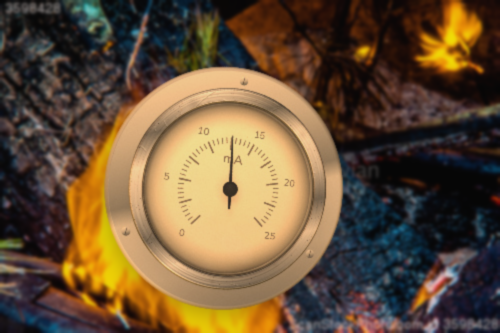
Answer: 12.5 mA
